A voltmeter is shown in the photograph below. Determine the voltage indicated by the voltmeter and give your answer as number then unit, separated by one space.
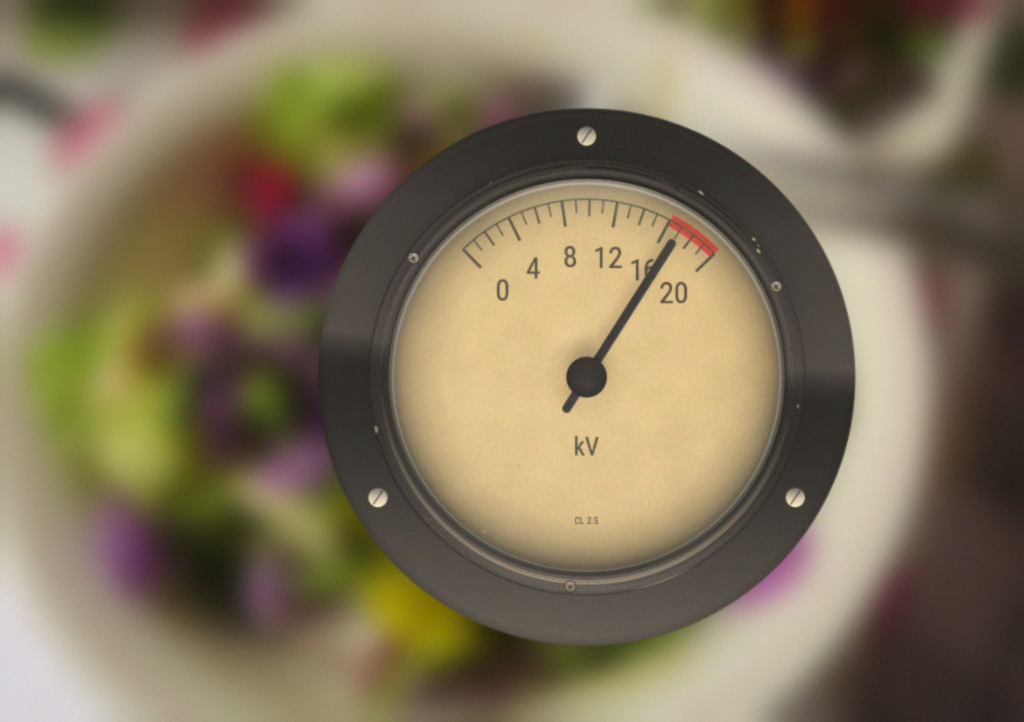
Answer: 17 kV
